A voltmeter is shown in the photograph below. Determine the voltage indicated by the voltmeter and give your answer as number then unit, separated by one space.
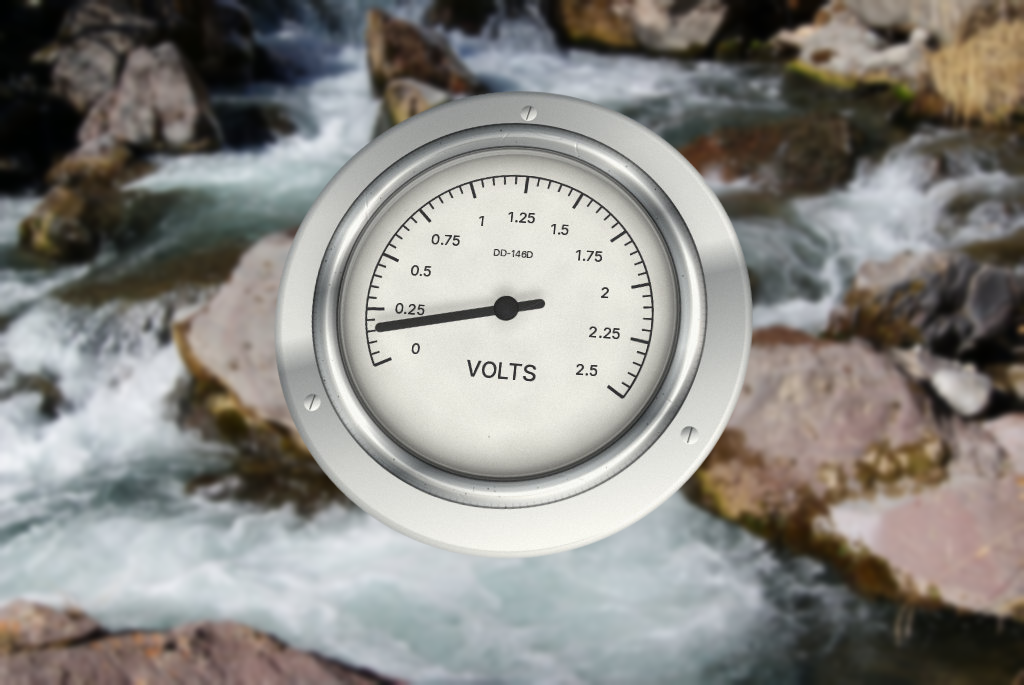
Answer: 0.15 V
